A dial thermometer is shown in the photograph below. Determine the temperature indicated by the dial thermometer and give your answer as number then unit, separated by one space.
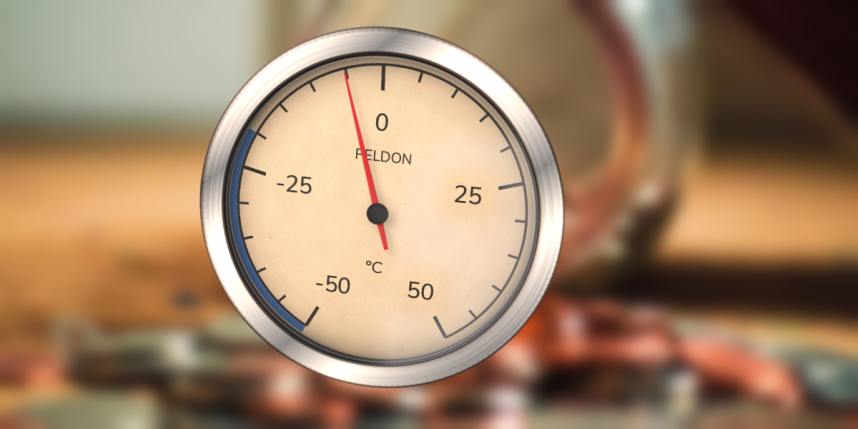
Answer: -5 °C
